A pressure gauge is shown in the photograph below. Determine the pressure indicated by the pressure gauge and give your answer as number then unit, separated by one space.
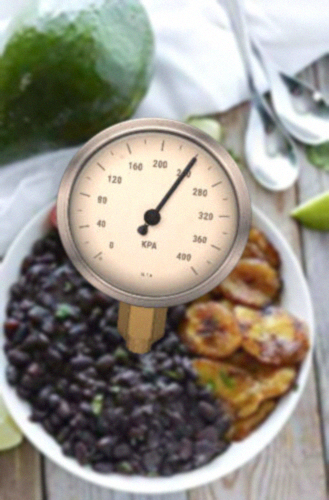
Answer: 240 kPa
